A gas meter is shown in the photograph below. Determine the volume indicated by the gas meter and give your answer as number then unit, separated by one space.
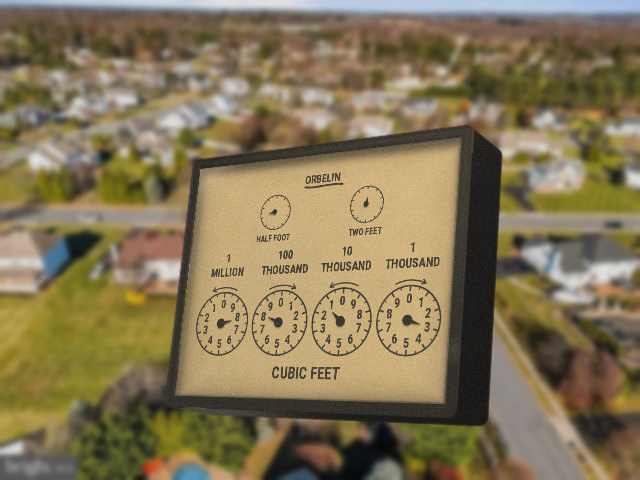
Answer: 781300 ft³
